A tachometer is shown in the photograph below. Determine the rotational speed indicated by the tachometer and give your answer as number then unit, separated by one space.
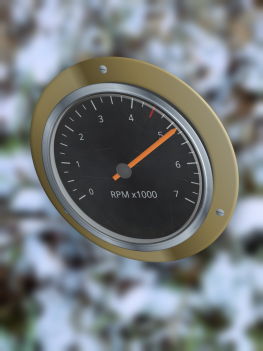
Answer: 5125 rpm
